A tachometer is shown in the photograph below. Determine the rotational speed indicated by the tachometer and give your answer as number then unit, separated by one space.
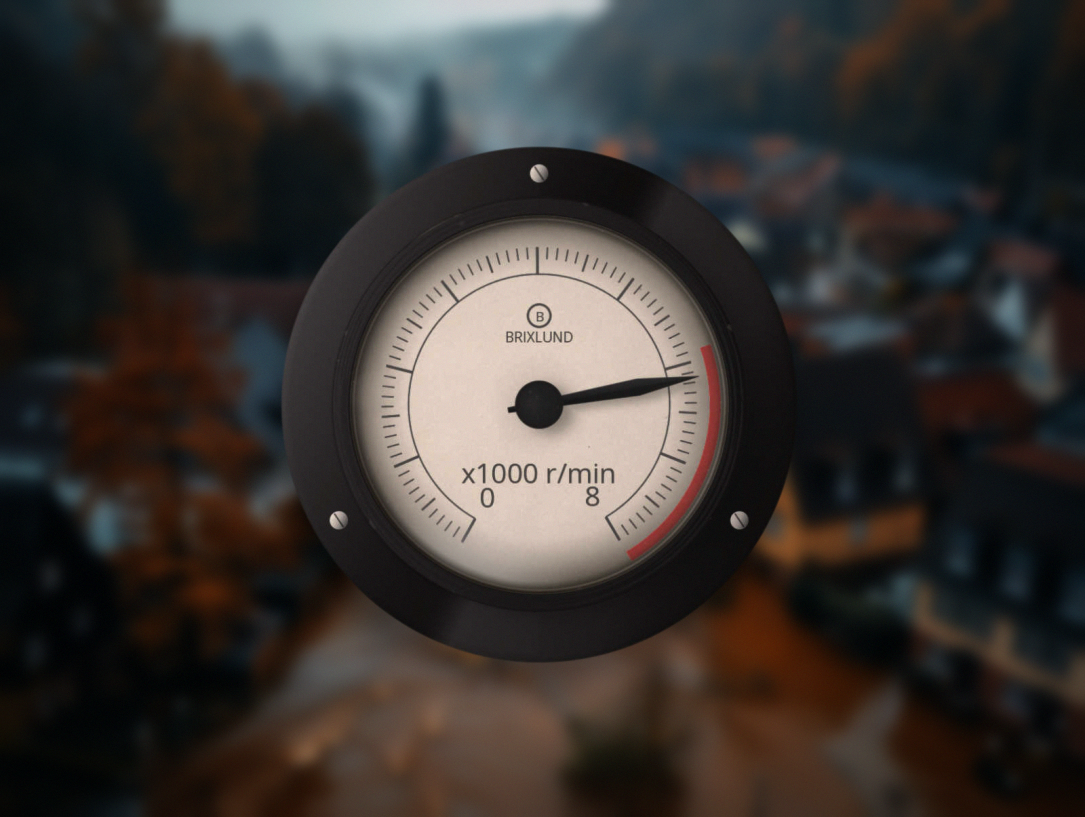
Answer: 6150 rpm
